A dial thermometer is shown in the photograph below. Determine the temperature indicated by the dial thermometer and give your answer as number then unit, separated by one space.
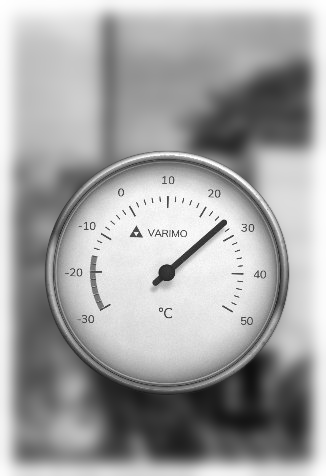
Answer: 26 °C
